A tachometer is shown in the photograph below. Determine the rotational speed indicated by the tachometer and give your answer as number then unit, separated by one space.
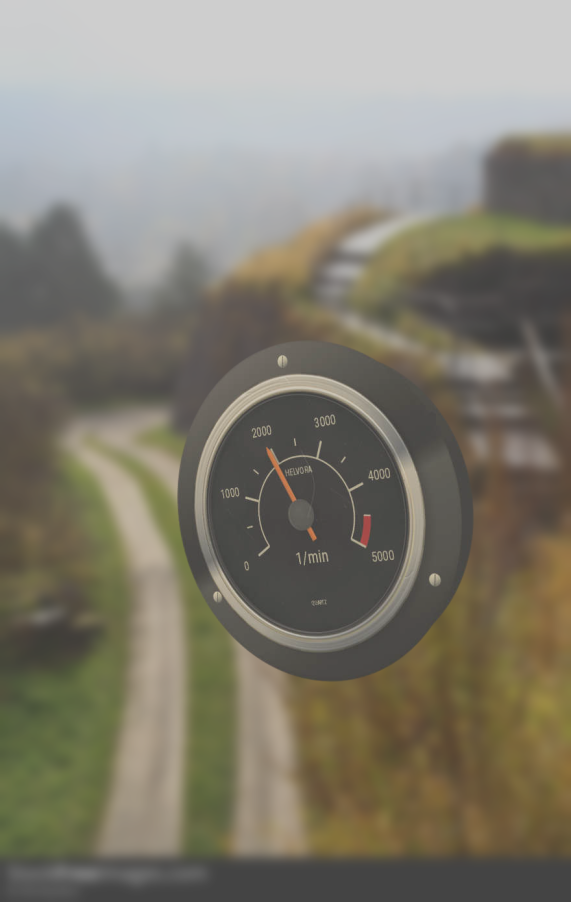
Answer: 2000 rpm
